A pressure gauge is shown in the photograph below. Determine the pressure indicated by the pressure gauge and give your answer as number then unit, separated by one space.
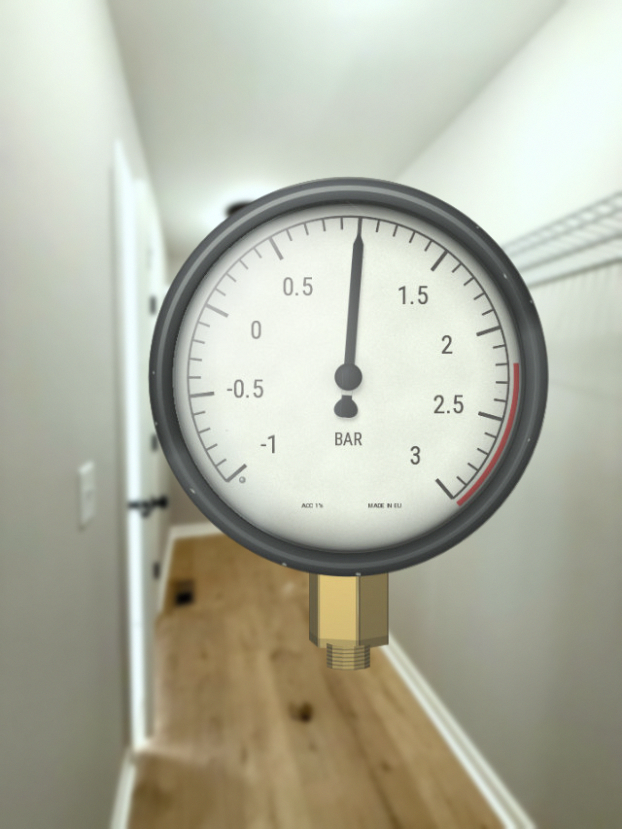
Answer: 1 bar
